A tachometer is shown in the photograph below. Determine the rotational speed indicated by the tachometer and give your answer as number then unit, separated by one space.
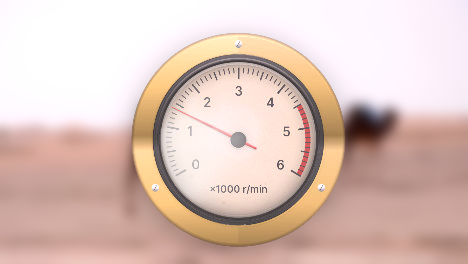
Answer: 1400 rpm
